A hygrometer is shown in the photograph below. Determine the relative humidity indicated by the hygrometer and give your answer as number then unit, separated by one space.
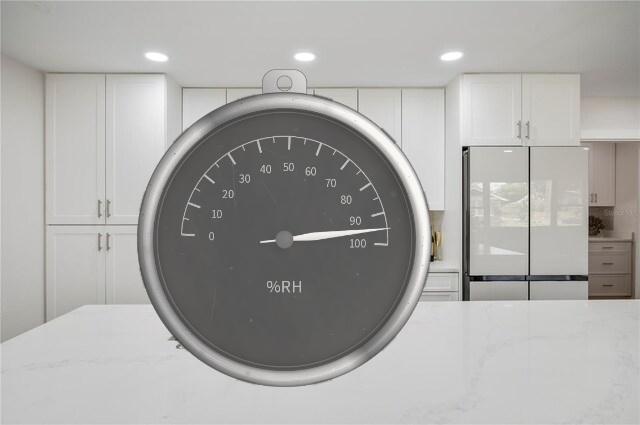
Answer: 95 %
